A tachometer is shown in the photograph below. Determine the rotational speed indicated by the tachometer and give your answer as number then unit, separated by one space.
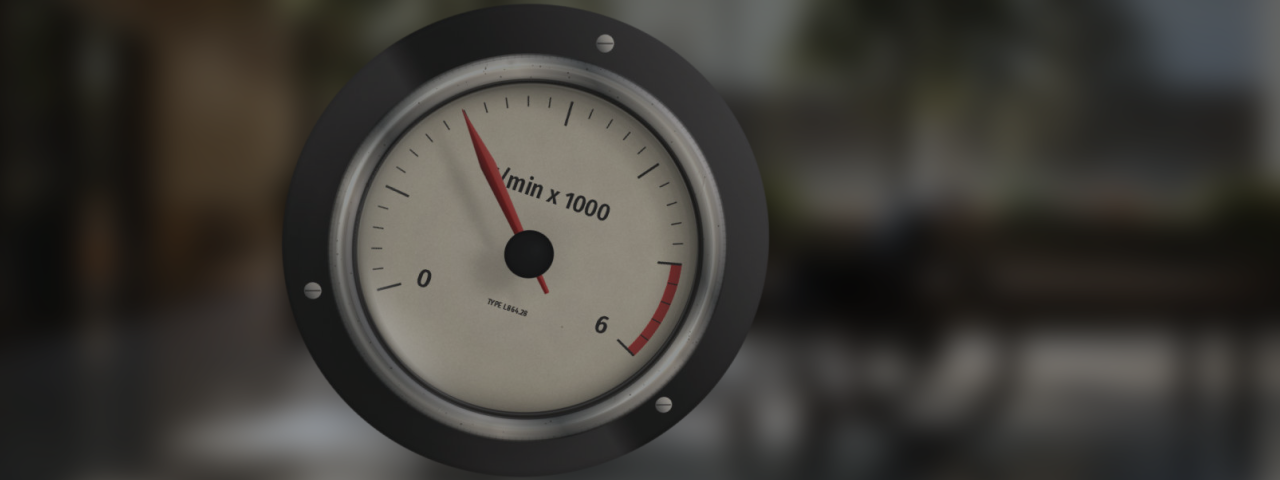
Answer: 2000 rpm
